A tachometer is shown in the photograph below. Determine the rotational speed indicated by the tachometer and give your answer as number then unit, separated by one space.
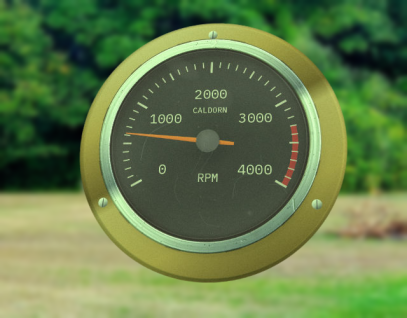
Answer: 600 rpm
